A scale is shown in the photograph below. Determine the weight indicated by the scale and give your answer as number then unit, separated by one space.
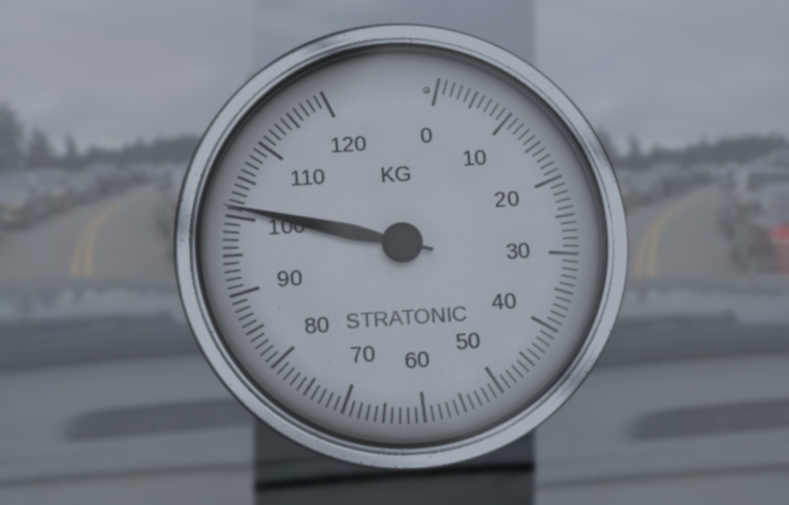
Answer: 101 kg
